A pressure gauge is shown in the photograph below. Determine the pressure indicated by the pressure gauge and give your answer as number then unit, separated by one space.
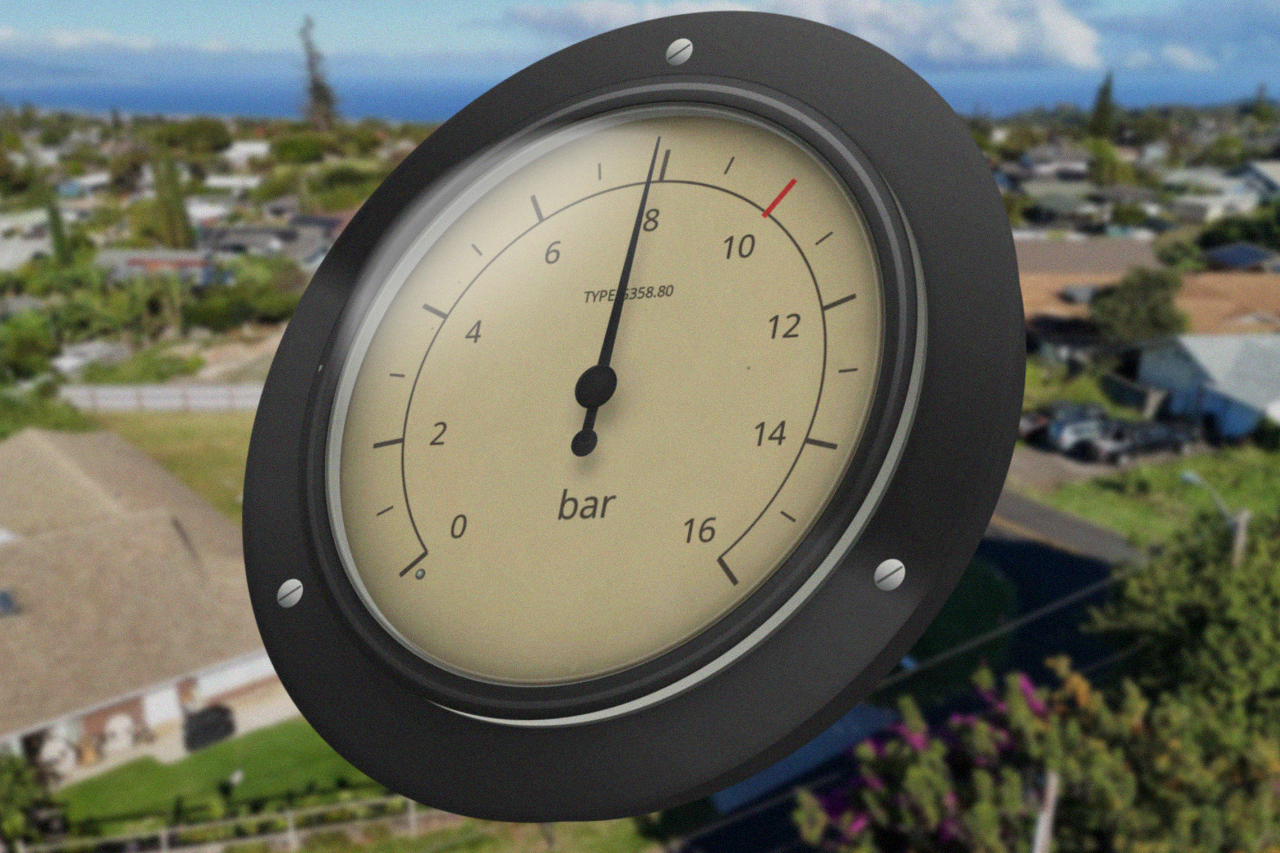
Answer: 8 bar
